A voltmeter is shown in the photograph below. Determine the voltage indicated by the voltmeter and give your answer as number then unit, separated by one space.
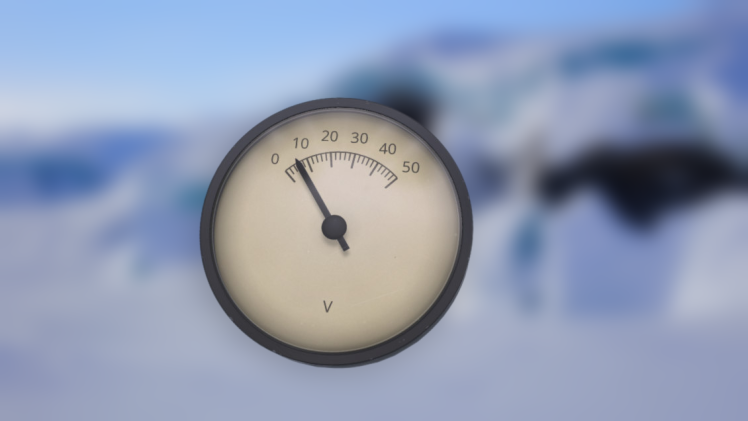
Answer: 6 V
